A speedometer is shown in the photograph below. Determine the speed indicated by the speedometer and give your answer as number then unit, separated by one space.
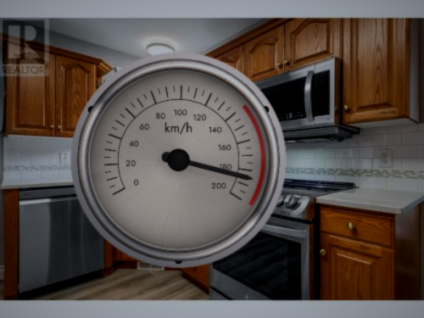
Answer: 185 km/h
